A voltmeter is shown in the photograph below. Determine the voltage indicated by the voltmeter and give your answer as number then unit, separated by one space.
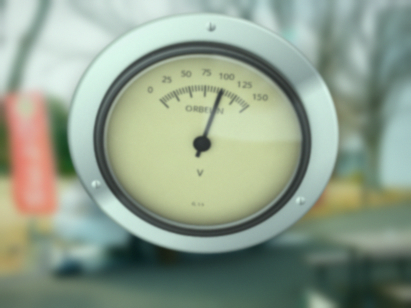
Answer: 100 V
